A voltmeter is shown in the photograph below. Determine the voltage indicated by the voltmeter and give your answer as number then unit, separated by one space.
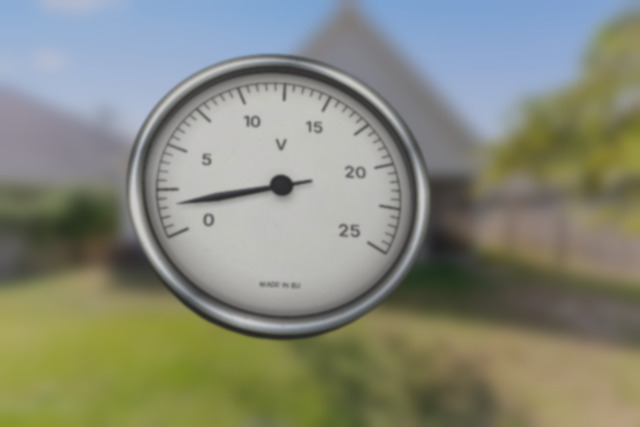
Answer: 1.5 V
